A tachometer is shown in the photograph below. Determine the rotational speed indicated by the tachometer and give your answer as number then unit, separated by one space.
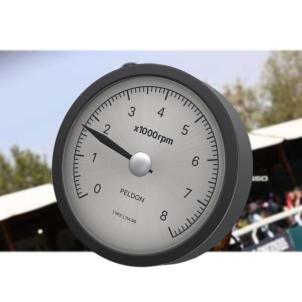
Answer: 1700 rpm
